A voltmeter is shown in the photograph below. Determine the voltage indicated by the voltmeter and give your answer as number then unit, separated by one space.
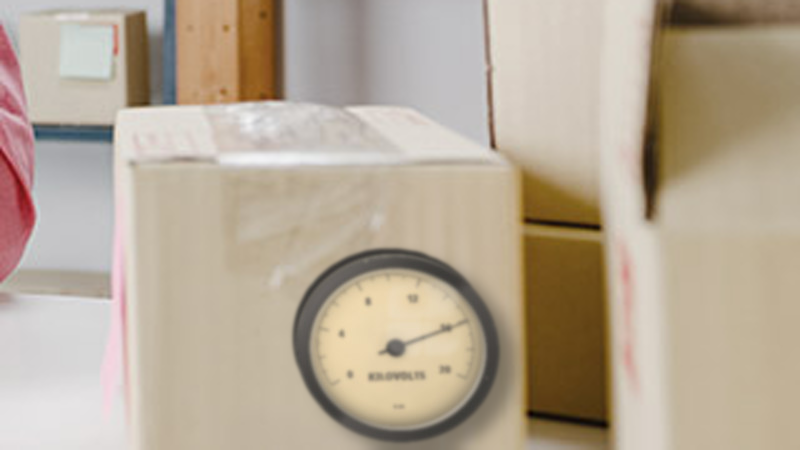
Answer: 16 kV
